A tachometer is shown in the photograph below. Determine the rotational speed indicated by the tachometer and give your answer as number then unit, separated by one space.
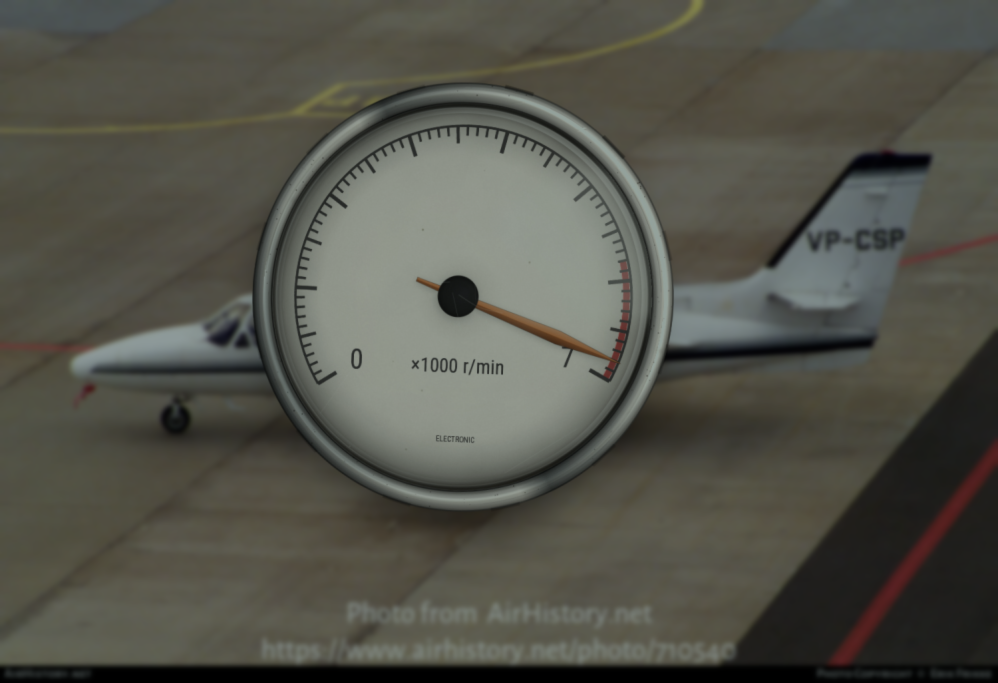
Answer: 6800 rpm
